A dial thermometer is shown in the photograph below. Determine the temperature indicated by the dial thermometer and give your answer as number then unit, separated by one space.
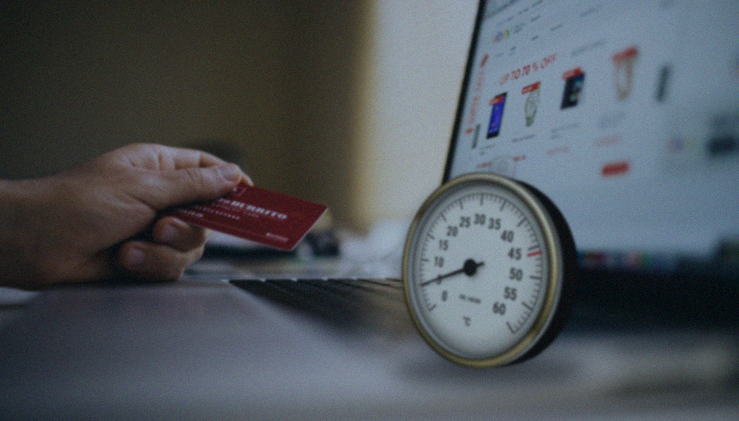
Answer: 5 °C
